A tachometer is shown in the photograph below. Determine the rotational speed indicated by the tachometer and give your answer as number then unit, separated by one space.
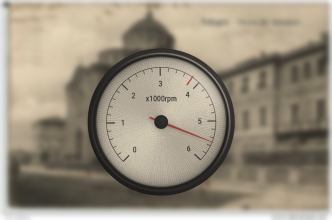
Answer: 5500 rpm
